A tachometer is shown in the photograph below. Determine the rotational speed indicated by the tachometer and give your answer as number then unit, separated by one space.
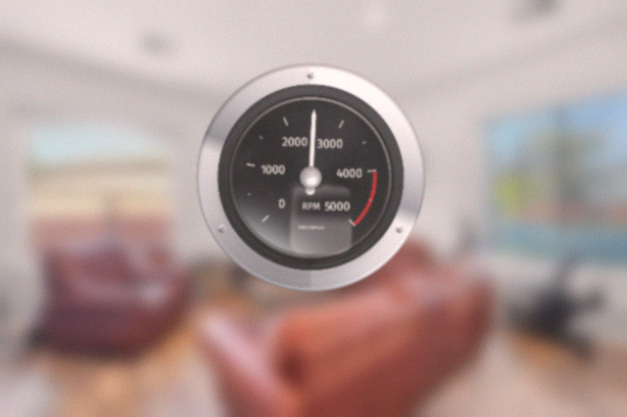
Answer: 2500 rpm
